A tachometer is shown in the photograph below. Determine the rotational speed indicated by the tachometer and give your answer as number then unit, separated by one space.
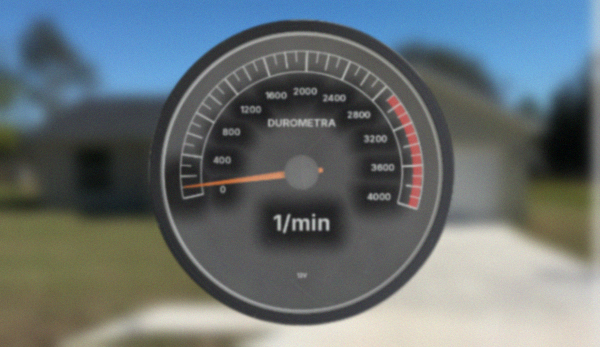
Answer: 100 rpm
